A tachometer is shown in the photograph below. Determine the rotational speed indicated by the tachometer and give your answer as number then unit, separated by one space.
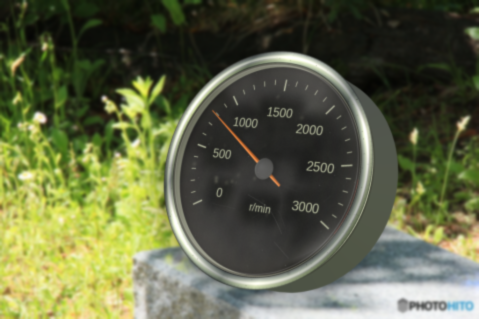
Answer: 800 rpm
